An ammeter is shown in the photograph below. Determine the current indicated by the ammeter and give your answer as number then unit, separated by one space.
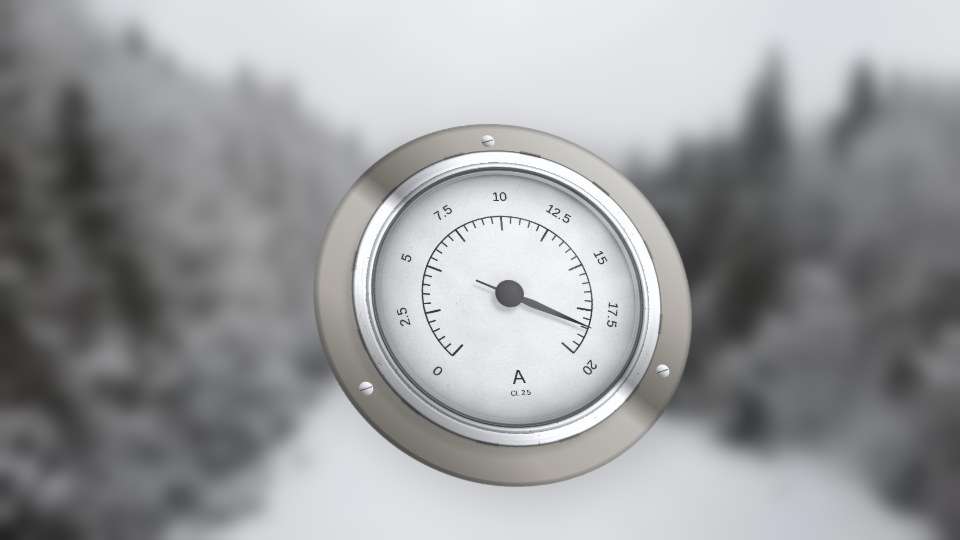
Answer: 18.5 A
